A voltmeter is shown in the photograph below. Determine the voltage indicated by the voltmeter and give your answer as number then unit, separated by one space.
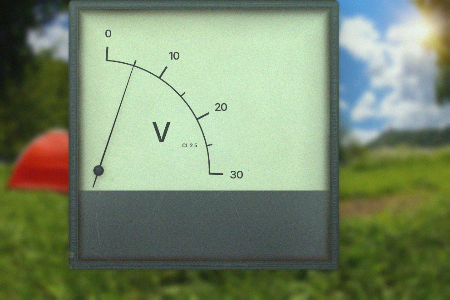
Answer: 5 V
